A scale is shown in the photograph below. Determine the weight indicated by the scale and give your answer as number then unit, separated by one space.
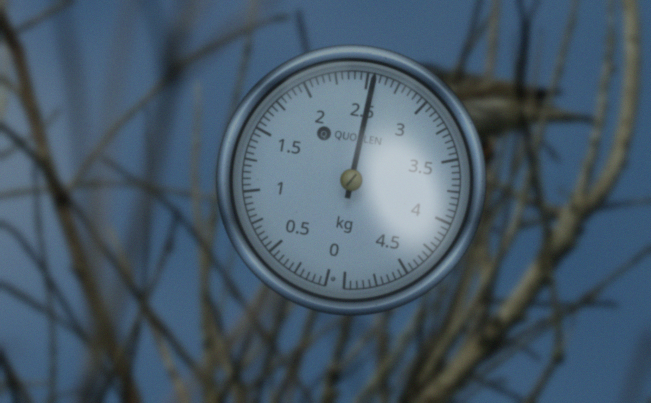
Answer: 2.55 kg
